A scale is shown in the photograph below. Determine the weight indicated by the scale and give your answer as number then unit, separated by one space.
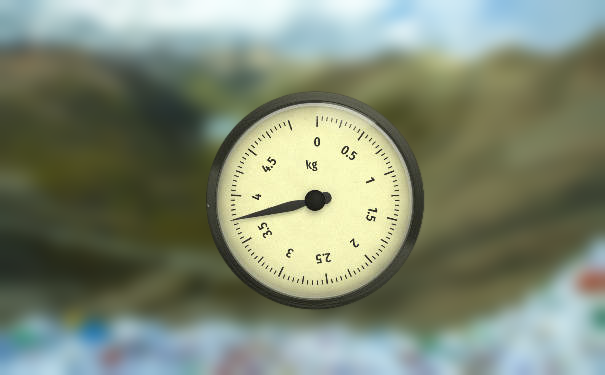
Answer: 3.75 kg
